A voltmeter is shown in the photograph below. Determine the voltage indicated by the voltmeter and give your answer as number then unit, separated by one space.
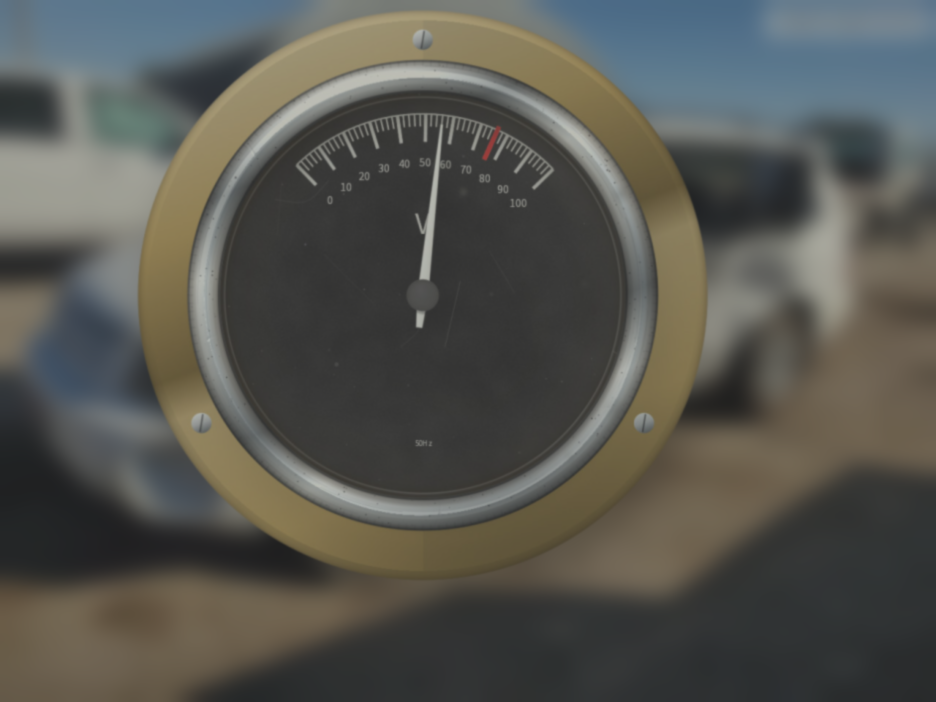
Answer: 56 V
